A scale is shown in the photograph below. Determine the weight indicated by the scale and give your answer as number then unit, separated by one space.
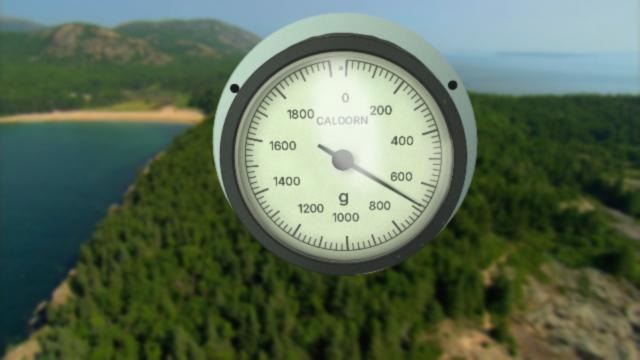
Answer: 680 g
